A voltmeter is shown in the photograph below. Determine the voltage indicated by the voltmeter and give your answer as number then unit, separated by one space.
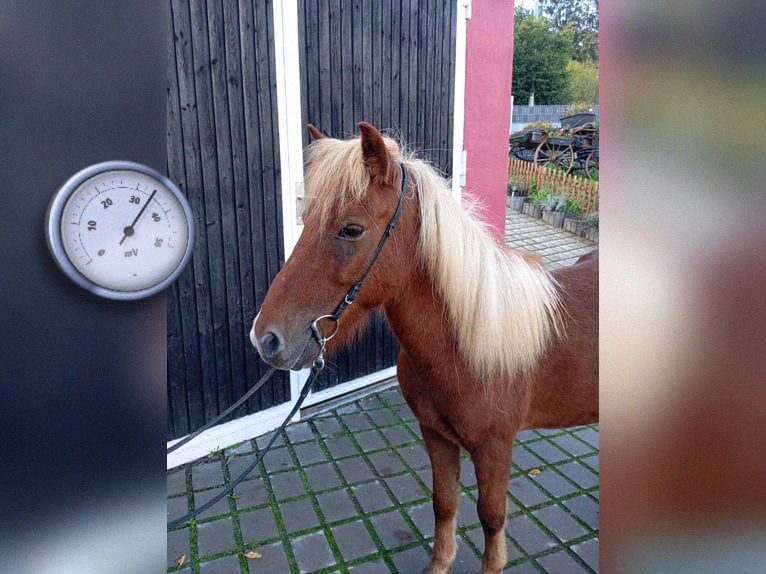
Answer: 34 mV
